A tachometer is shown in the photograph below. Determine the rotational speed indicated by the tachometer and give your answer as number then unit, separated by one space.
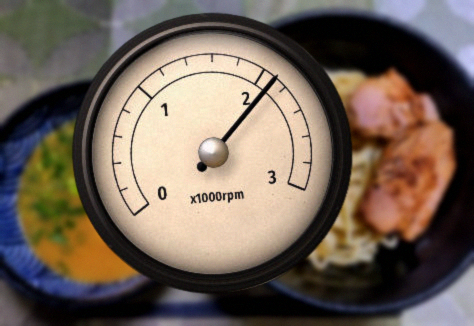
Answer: 2100 rpm
